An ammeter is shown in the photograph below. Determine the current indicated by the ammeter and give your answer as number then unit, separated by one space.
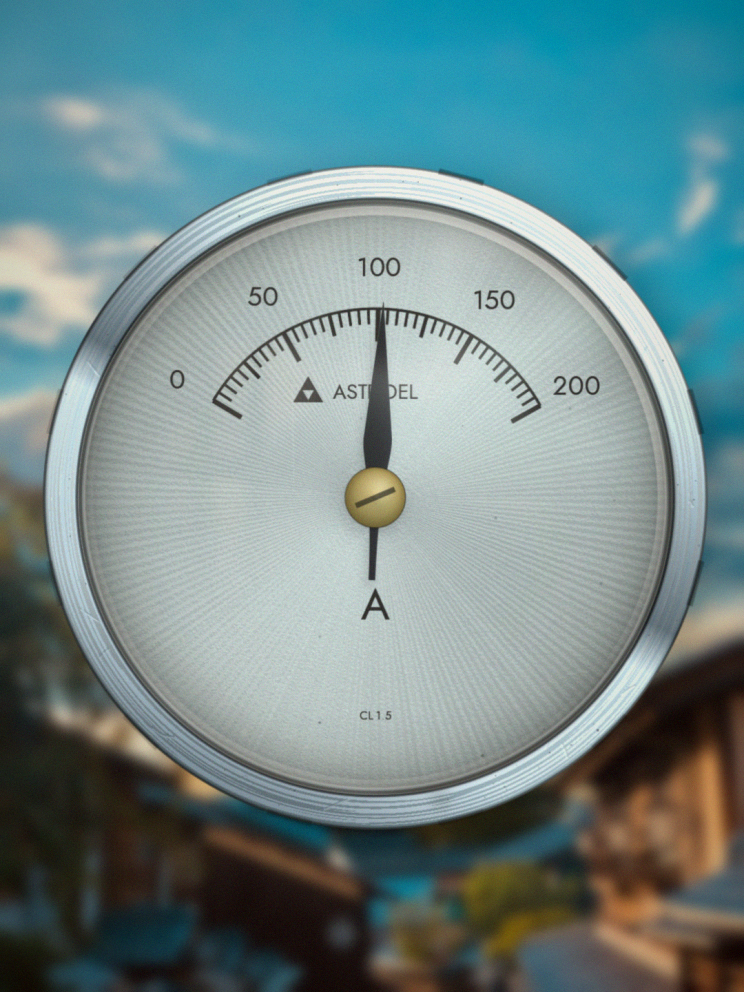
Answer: 102.5 A
